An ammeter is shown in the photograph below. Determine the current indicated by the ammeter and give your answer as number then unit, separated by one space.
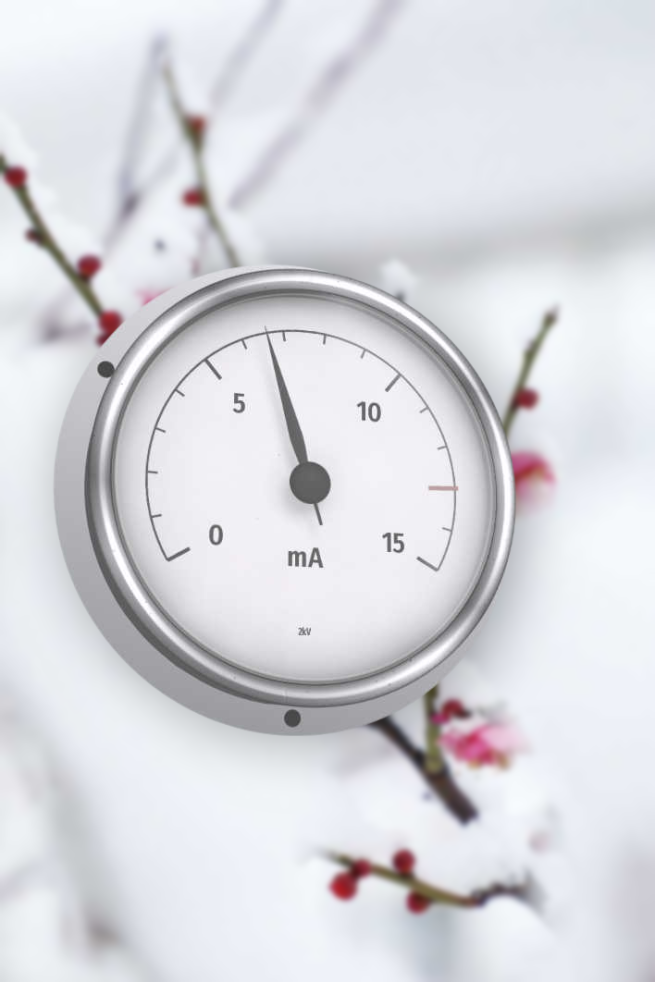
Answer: 6.5 mA
